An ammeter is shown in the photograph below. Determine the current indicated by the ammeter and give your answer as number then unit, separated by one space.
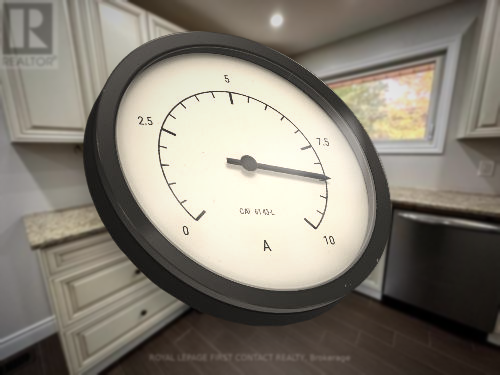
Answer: 8.5 A
